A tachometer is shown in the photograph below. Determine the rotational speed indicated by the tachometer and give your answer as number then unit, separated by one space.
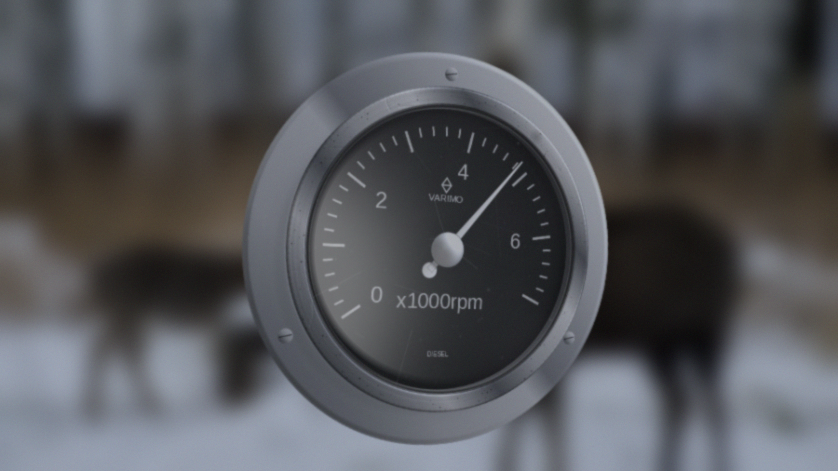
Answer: 4800 rpm
